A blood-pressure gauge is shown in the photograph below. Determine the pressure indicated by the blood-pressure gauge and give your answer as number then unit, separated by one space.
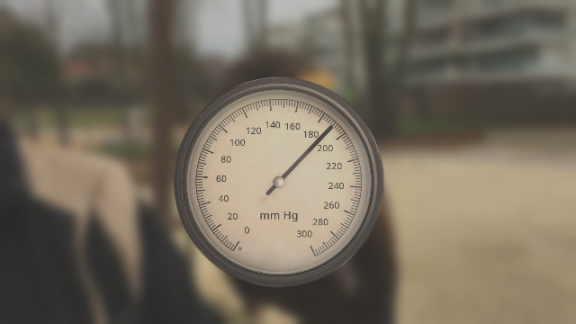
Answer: 190 mmHg
